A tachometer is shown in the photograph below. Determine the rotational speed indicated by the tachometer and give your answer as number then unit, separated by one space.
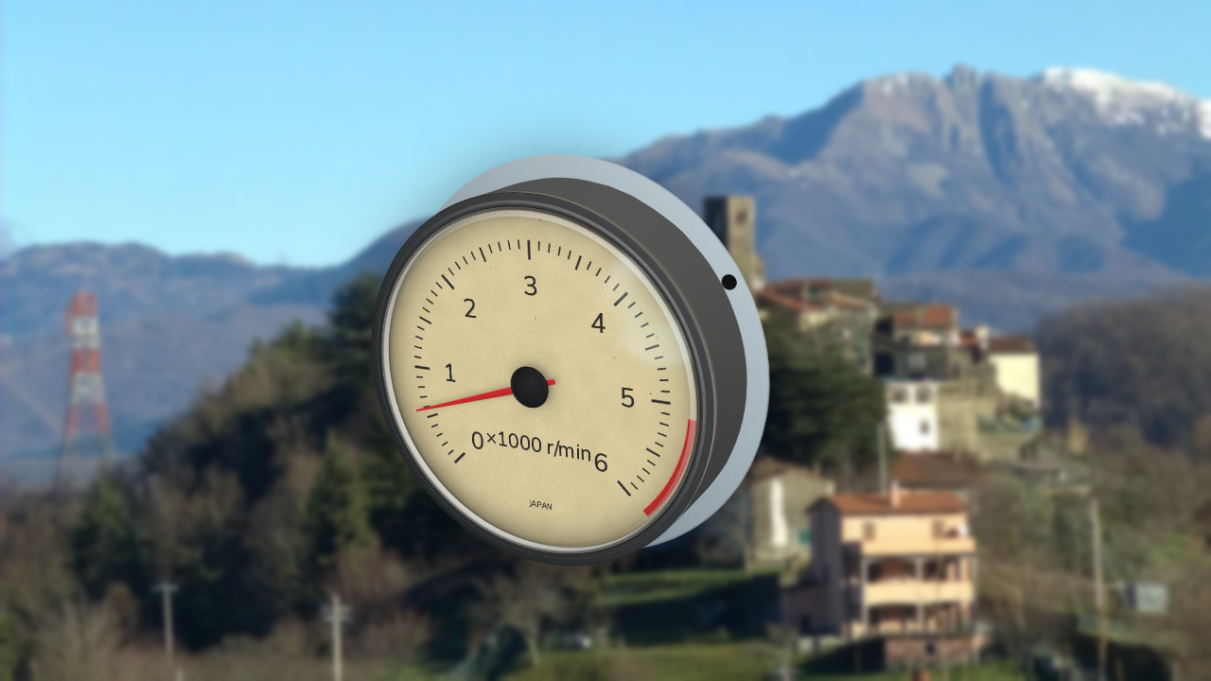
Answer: 600 rpm
